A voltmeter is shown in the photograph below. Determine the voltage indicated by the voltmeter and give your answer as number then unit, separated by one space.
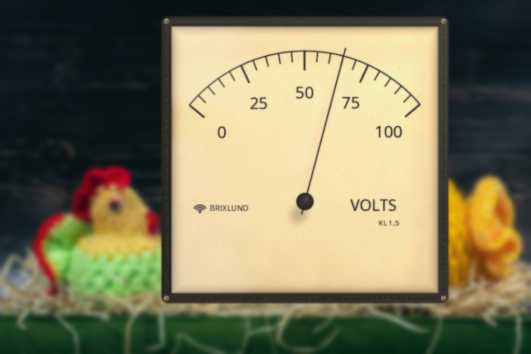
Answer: 65 V
